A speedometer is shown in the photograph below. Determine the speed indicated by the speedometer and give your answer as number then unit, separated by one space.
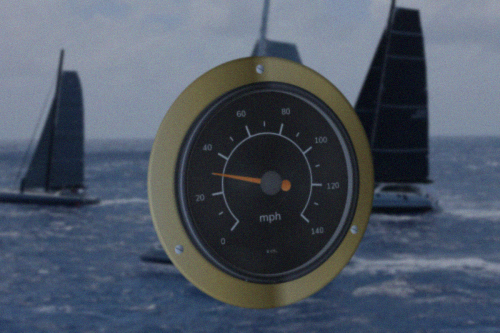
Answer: 30 mph
